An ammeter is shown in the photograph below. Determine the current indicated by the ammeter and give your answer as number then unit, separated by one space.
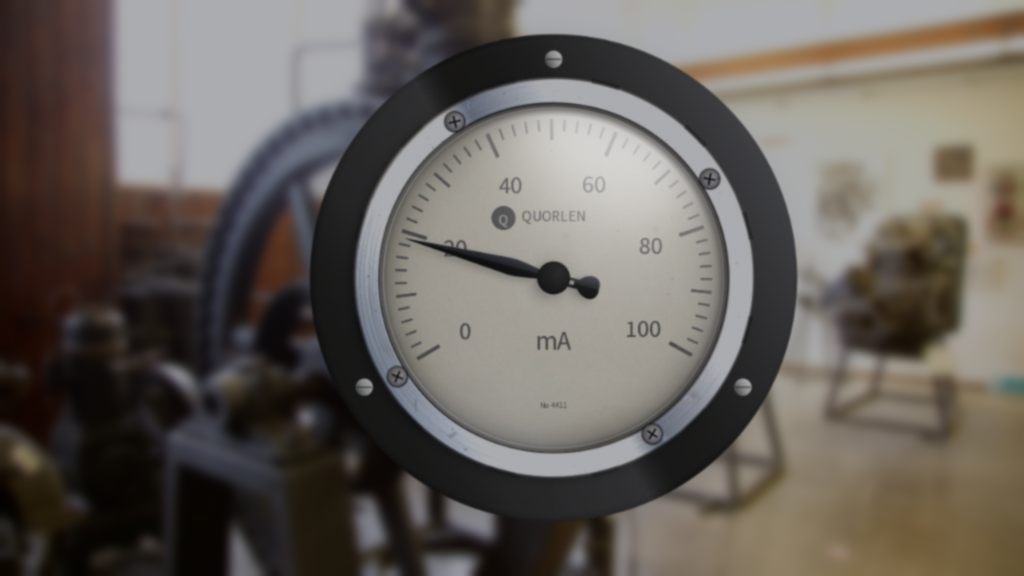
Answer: 19 mA
